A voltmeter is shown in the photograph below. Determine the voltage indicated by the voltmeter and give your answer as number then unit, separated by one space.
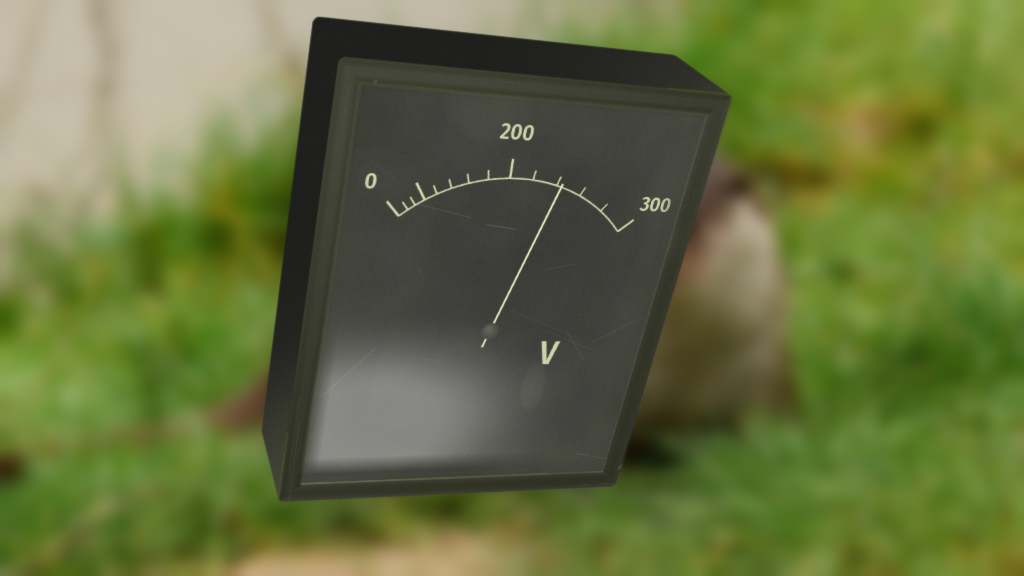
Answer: 240 V
